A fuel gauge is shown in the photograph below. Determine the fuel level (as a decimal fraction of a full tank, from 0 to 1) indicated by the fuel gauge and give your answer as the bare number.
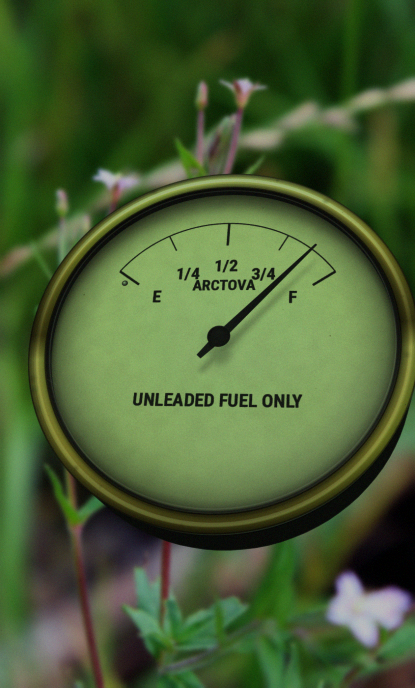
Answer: 0.875
